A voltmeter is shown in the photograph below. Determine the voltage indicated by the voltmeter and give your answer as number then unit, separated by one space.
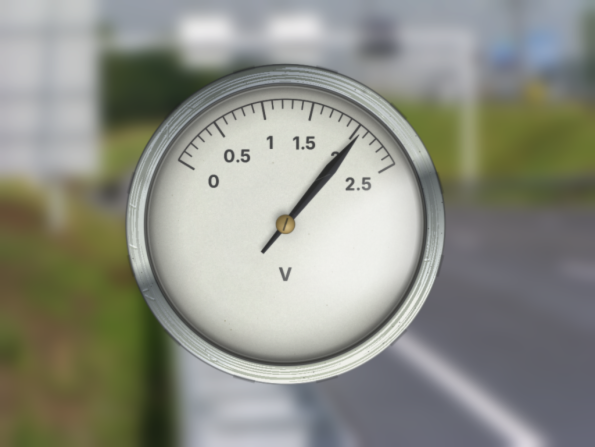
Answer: 2.05 V
